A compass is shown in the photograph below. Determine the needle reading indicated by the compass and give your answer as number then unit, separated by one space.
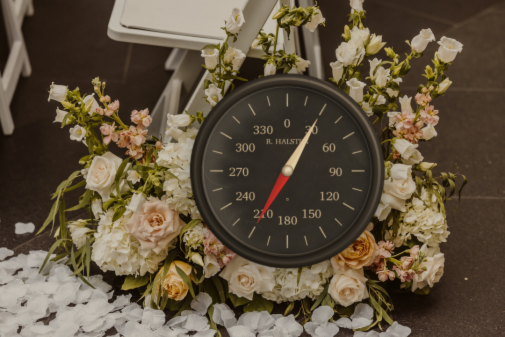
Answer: 210 °
